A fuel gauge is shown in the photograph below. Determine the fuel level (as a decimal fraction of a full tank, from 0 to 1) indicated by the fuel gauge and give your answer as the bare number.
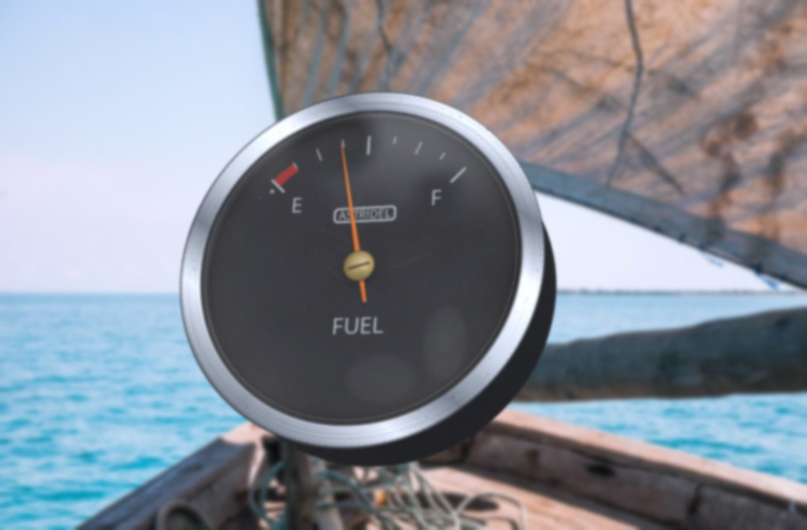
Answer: 0.375
